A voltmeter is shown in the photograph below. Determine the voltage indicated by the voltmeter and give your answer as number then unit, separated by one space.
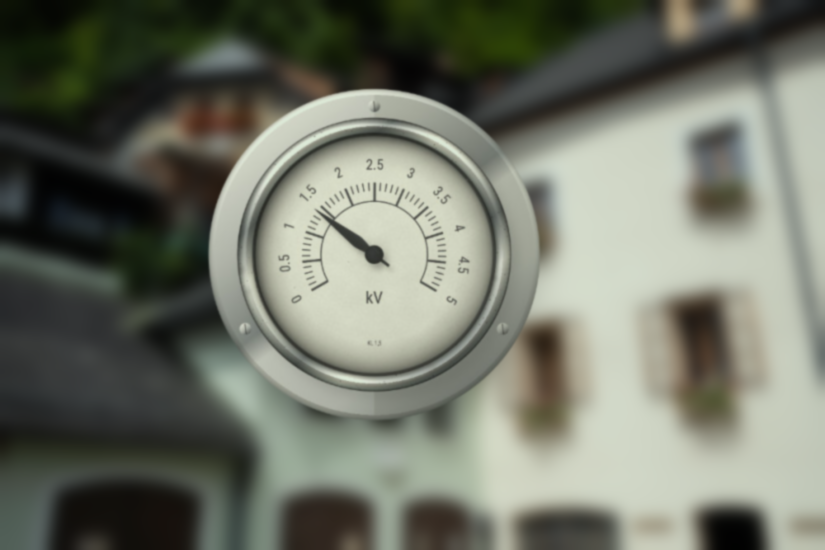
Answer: 1.4 kV
